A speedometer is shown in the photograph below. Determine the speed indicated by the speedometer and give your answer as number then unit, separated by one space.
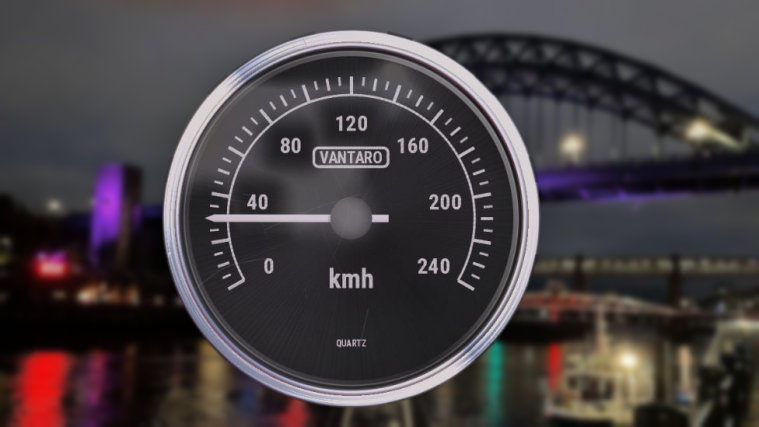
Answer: 30 km/h
